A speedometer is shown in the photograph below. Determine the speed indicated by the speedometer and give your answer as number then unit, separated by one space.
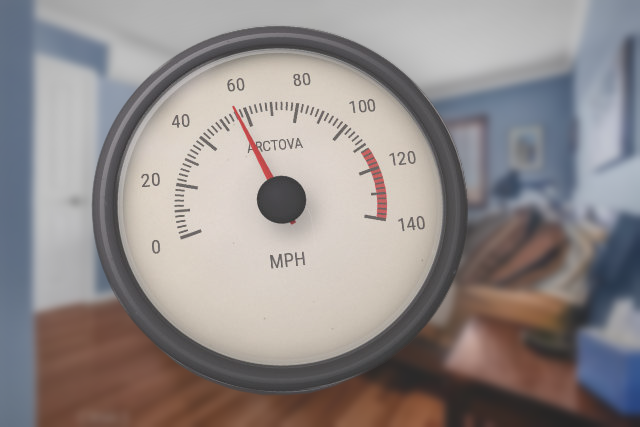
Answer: 56 mph
